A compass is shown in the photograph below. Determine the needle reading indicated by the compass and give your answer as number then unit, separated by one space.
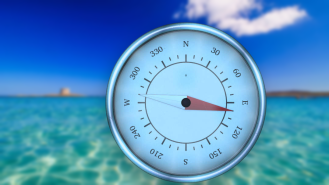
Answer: 100 °
